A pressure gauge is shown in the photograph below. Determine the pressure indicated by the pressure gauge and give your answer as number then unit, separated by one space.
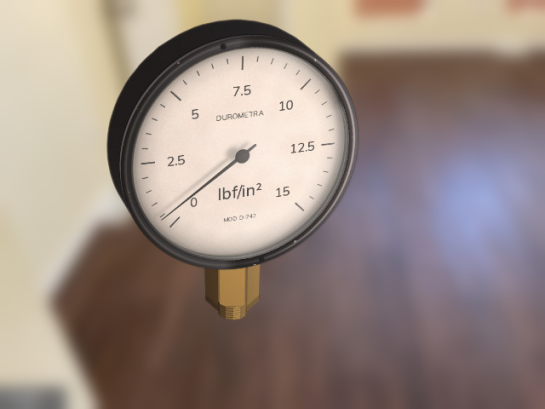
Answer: 0.5 psi
